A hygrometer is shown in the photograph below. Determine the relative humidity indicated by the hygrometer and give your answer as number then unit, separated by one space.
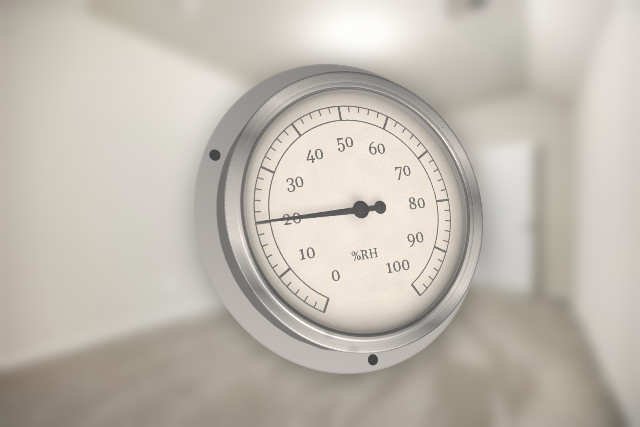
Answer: 20 %
